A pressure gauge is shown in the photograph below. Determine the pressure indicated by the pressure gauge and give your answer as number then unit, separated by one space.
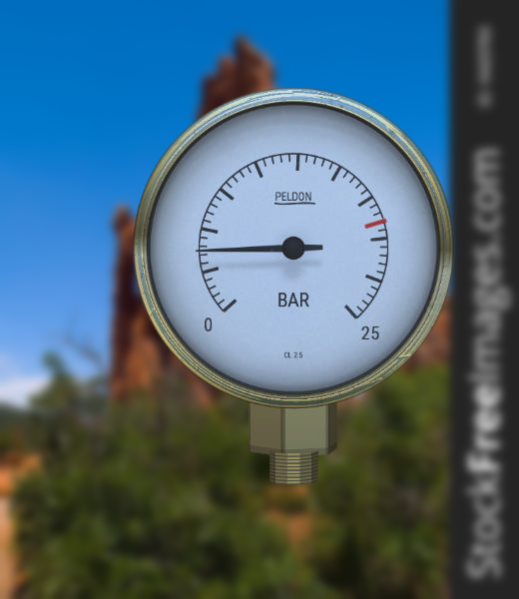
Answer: 3.75 bar
